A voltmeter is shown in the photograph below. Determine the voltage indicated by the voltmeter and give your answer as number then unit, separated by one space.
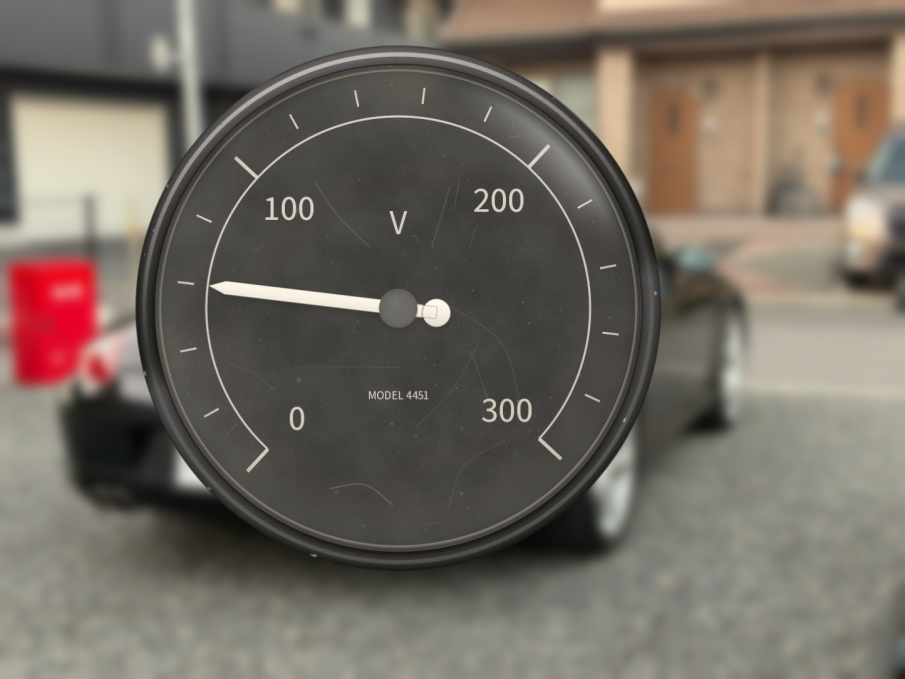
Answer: 60 V
